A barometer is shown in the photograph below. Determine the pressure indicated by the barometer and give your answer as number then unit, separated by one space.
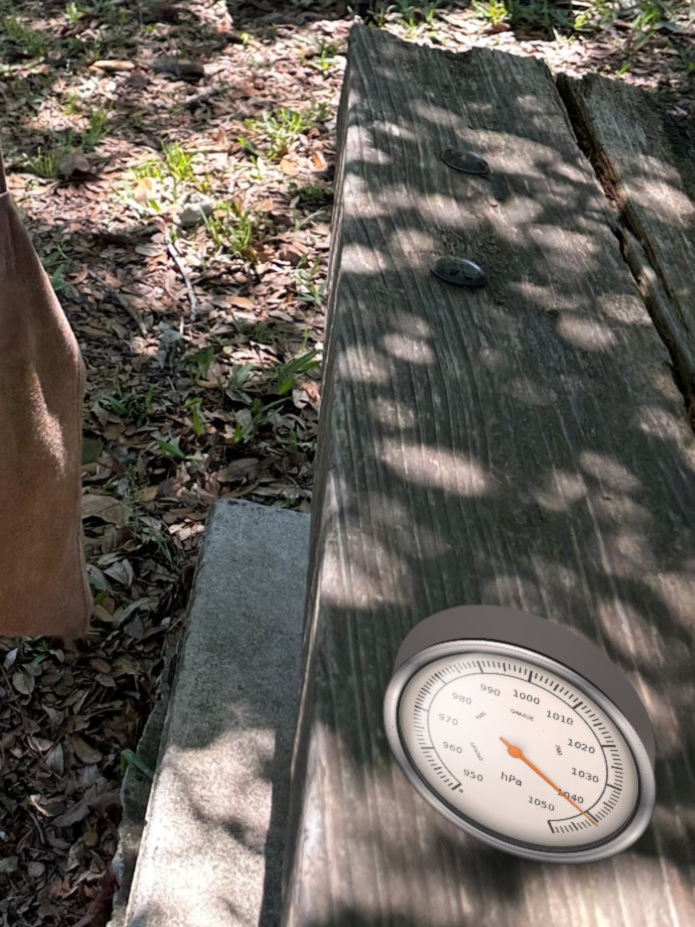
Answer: 1040 hPa
